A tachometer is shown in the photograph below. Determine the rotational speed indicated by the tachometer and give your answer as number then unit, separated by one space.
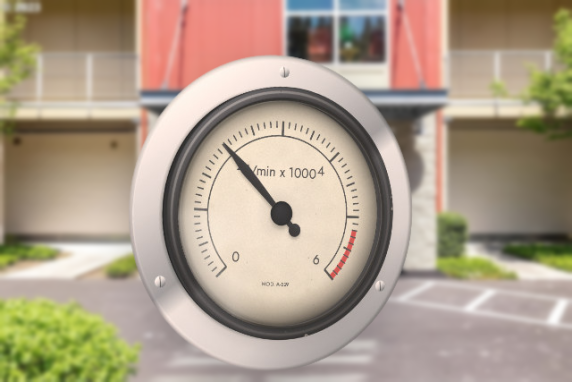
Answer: 2000 rpm
